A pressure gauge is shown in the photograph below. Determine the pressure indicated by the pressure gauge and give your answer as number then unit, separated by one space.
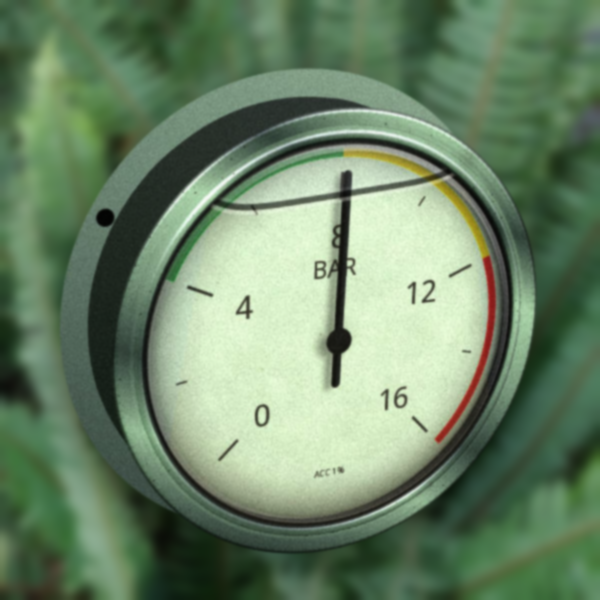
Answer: 8 bar
